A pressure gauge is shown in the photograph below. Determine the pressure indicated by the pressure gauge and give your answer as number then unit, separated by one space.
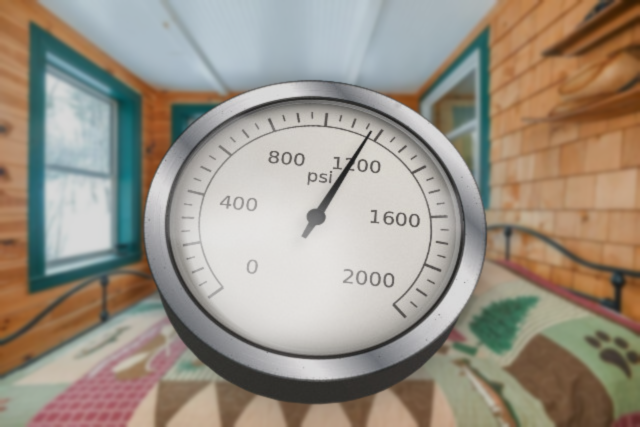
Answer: 1175 psi
